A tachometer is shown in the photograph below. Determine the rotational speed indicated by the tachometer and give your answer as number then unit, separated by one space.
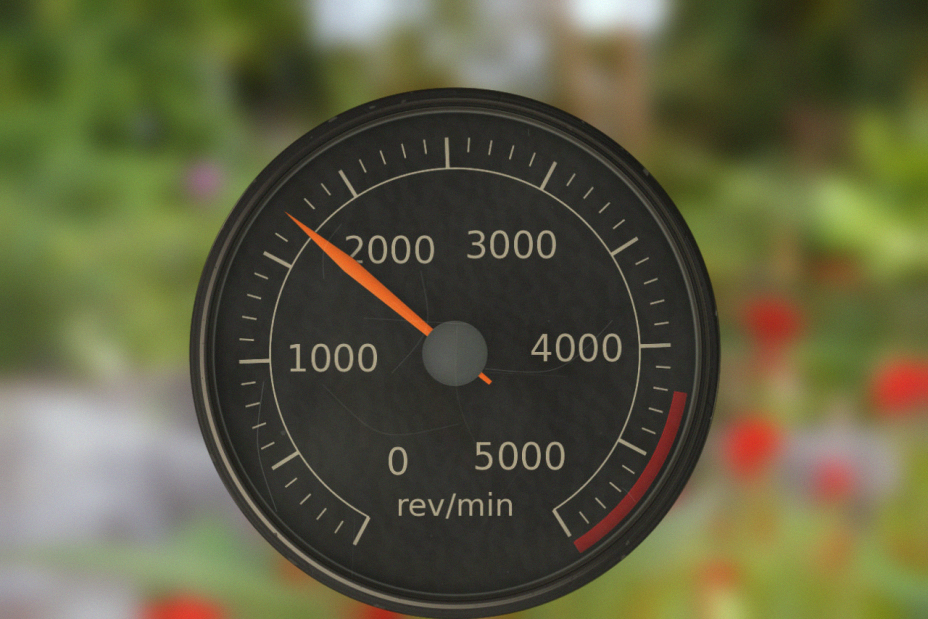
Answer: 1700 rpm
